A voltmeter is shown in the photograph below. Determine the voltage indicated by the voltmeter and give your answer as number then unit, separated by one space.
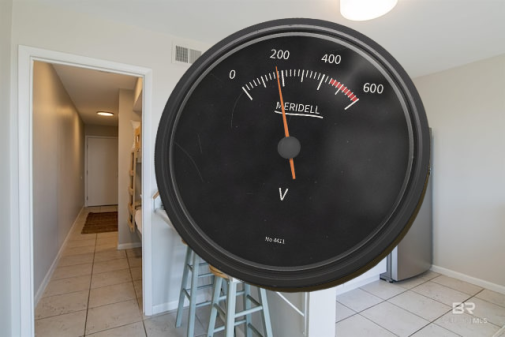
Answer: 180 V
